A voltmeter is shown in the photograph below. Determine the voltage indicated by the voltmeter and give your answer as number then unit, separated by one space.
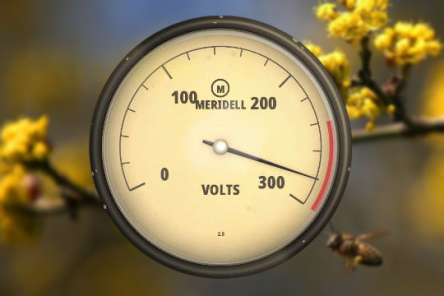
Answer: 280 V
